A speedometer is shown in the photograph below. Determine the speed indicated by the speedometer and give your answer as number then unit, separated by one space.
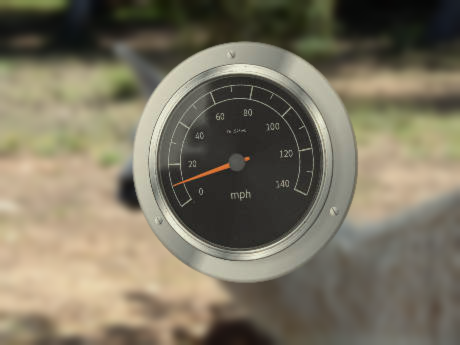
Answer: 10 mph
